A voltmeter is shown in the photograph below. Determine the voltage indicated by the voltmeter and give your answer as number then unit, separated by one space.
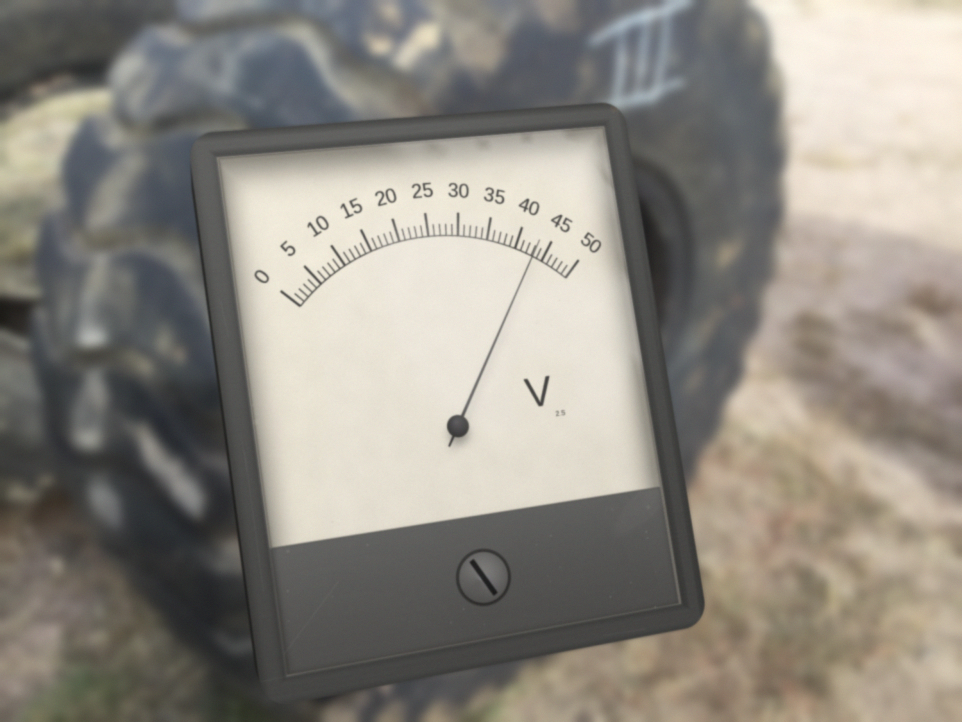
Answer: 43 V
